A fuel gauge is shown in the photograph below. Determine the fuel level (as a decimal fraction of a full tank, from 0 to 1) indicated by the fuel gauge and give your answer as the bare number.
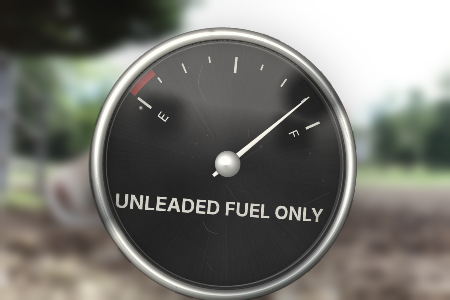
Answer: 0.875
